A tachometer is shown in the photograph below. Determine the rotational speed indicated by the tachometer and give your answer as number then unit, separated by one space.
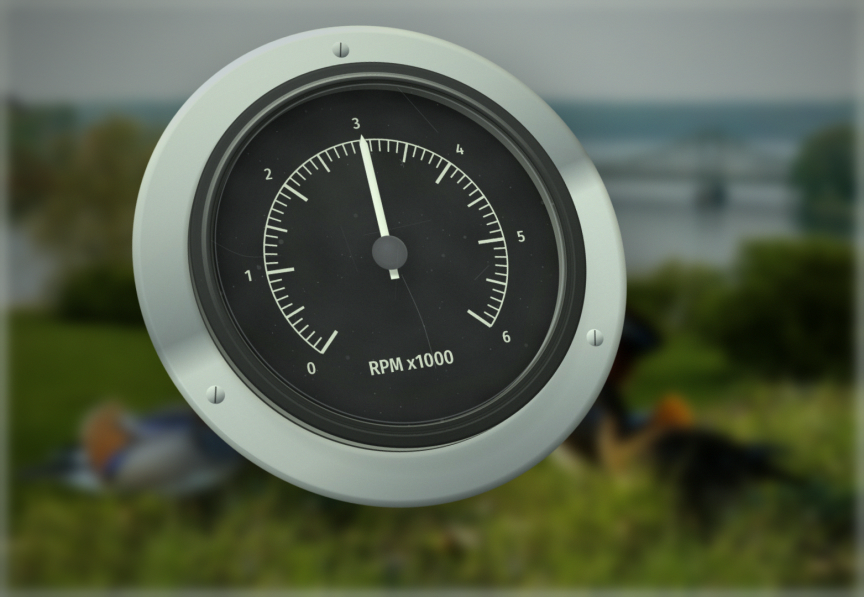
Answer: 3000 rpm
